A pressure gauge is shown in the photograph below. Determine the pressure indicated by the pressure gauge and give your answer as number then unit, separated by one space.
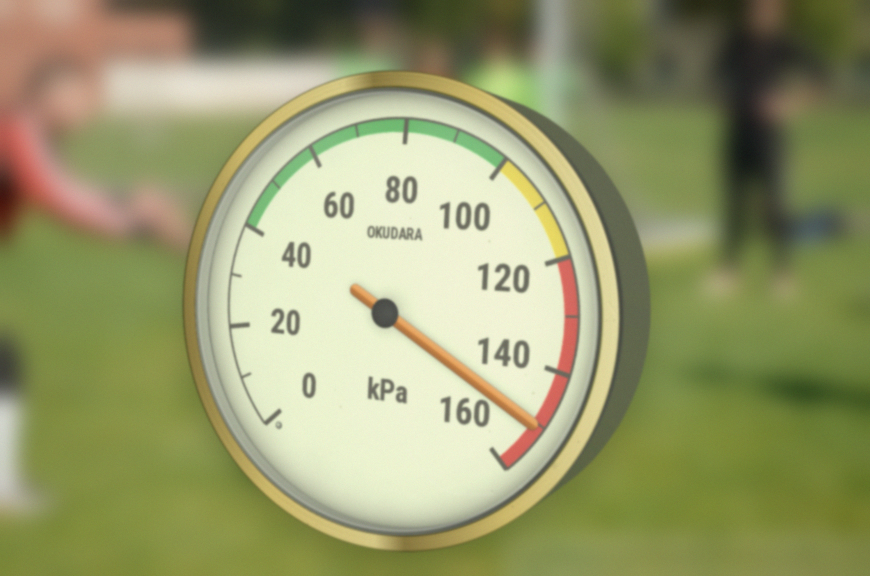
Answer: 150 kPa
